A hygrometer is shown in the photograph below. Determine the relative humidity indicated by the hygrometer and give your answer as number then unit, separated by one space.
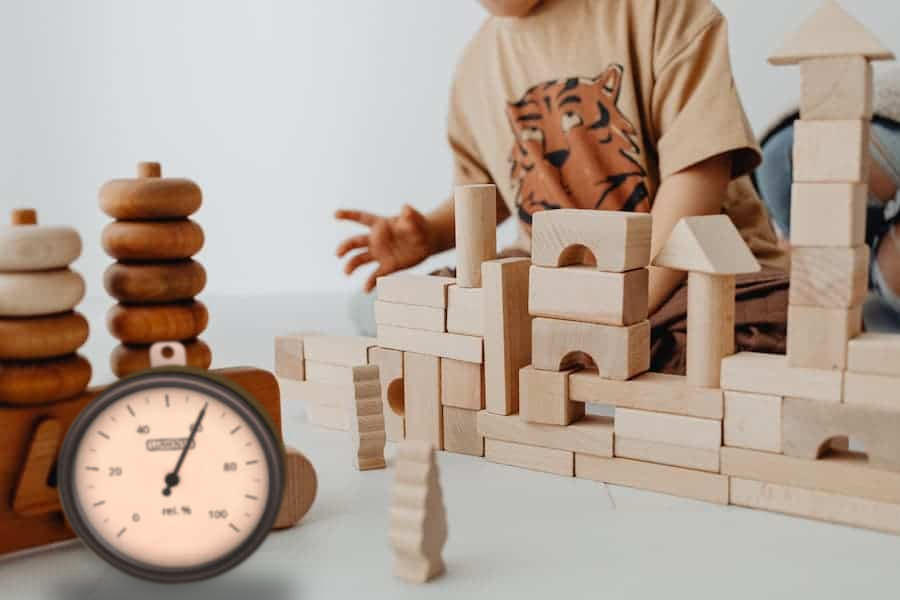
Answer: 60 %
